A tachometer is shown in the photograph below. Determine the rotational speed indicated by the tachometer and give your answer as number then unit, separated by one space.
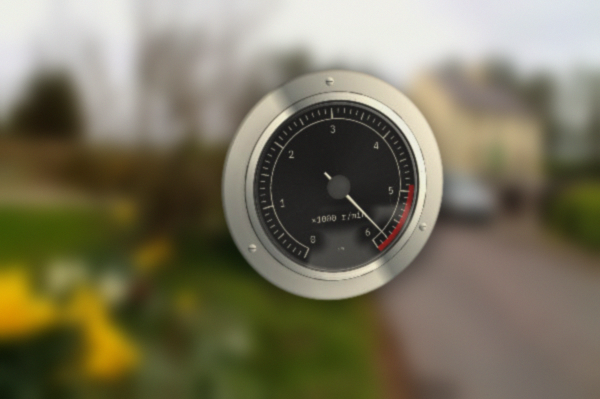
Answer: 5800 rpm
